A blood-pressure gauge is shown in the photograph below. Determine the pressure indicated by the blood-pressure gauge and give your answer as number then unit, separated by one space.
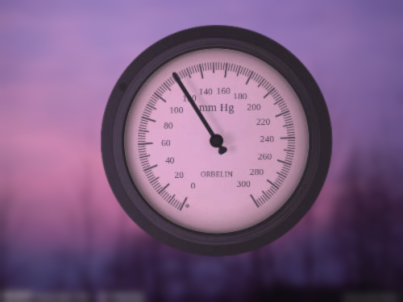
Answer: 120 mmHg
